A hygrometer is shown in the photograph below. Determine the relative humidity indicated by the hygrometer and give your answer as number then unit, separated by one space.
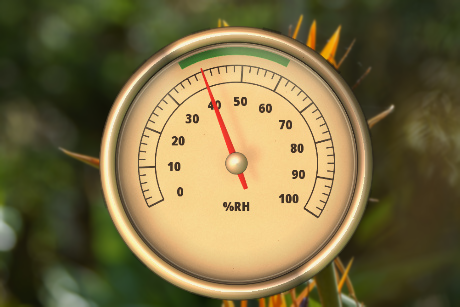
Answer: 40 %
